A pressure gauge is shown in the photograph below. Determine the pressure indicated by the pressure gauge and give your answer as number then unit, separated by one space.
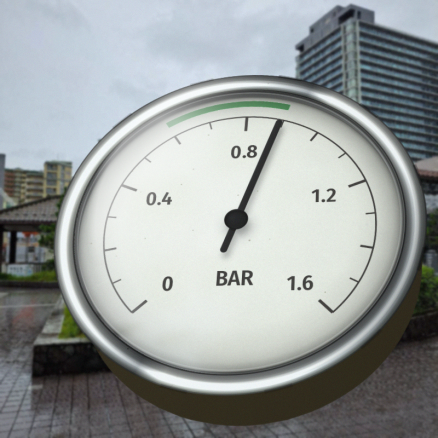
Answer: 0.9 bar
